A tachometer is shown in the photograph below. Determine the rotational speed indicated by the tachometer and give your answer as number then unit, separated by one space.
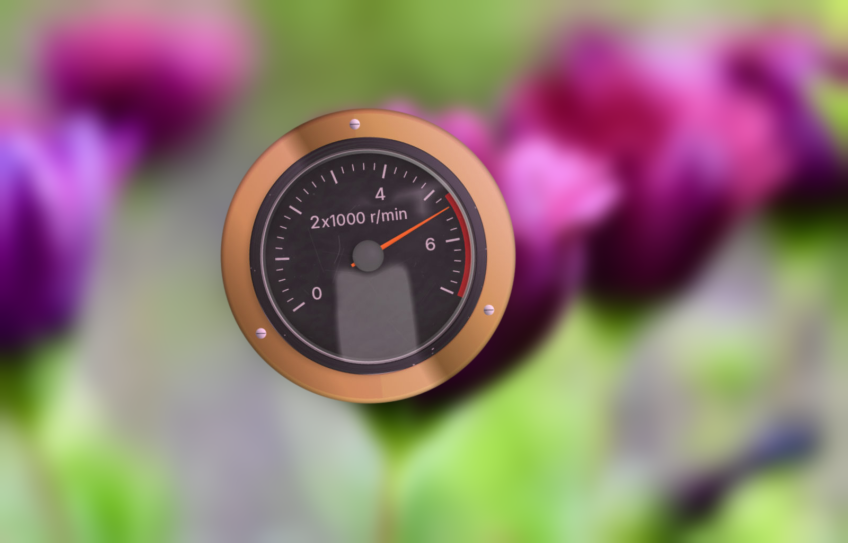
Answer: 5400 rpm
